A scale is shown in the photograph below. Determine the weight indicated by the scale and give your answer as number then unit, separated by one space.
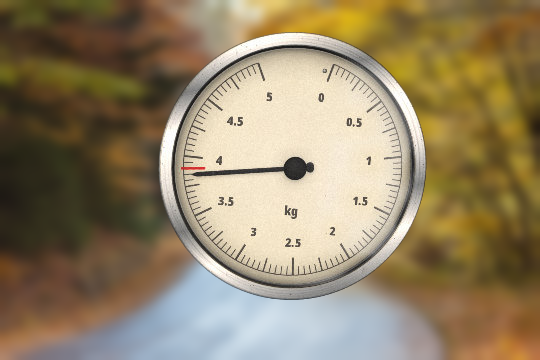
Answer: 3.85 kg
